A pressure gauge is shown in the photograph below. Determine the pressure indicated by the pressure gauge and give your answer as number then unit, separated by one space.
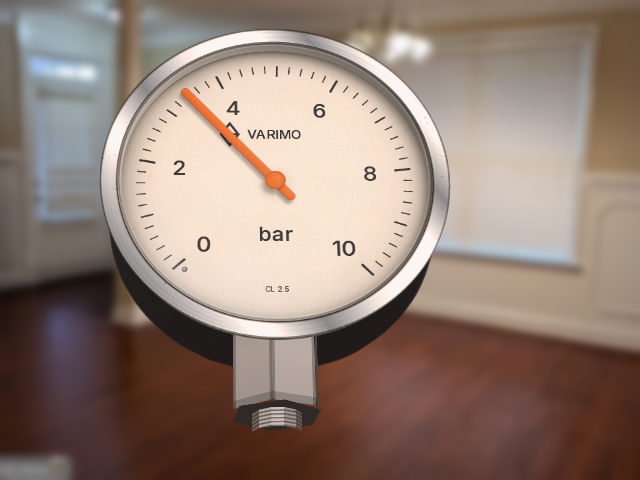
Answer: 3.4 bar
